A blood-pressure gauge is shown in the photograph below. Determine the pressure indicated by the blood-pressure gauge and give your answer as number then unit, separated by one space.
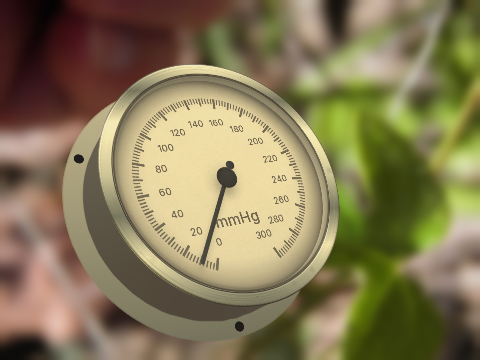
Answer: 10 mmHg
